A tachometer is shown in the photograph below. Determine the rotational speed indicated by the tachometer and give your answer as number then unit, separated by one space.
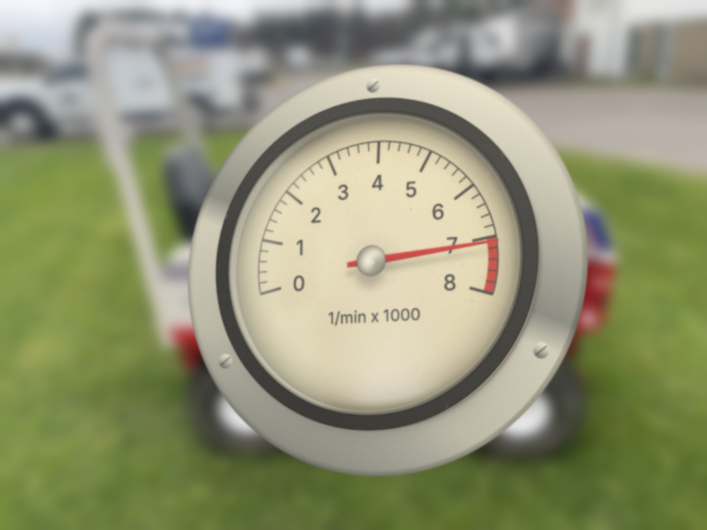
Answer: 7100 rpm
